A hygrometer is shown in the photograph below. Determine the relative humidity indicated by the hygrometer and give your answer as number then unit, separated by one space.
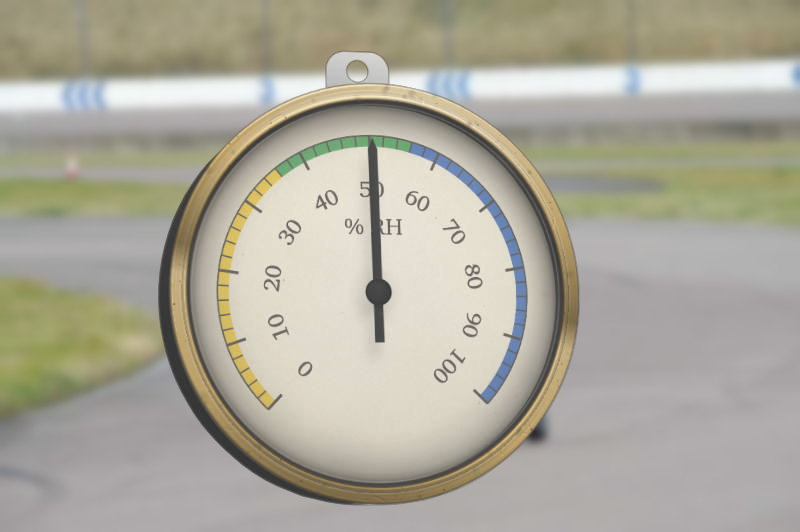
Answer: 50 %
